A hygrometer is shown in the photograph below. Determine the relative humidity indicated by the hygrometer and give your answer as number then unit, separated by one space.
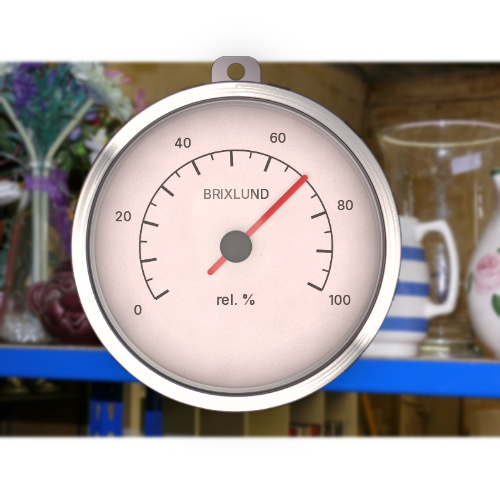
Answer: 70 %
